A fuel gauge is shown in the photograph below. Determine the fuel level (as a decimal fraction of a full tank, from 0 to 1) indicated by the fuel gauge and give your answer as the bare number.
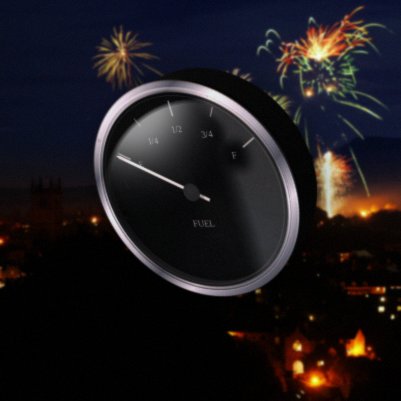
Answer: 0
